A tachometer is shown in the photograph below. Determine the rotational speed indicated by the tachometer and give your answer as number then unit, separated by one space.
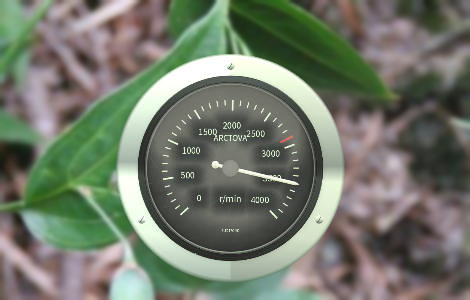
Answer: 3500 rpm
